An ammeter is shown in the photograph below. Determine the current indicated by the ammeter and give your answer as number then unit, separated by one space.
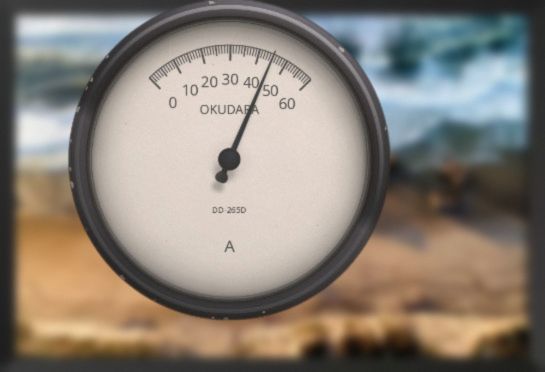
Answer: 45 A
